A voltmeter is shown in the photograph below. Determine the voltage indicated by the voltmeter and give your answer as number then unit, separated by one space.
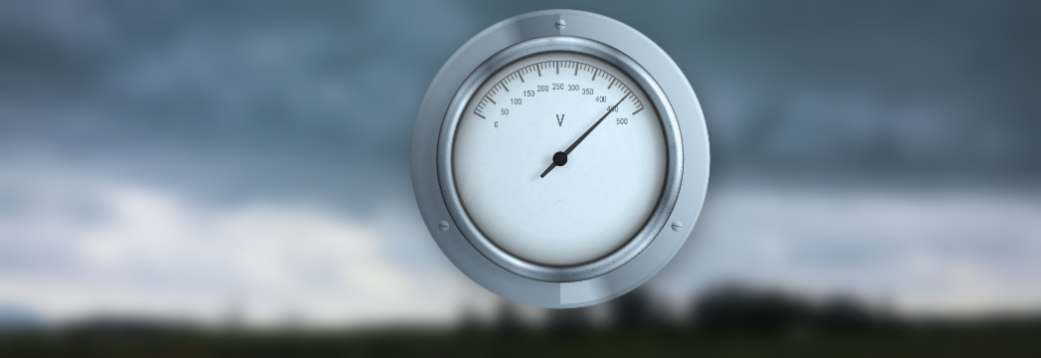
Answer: 450 V
